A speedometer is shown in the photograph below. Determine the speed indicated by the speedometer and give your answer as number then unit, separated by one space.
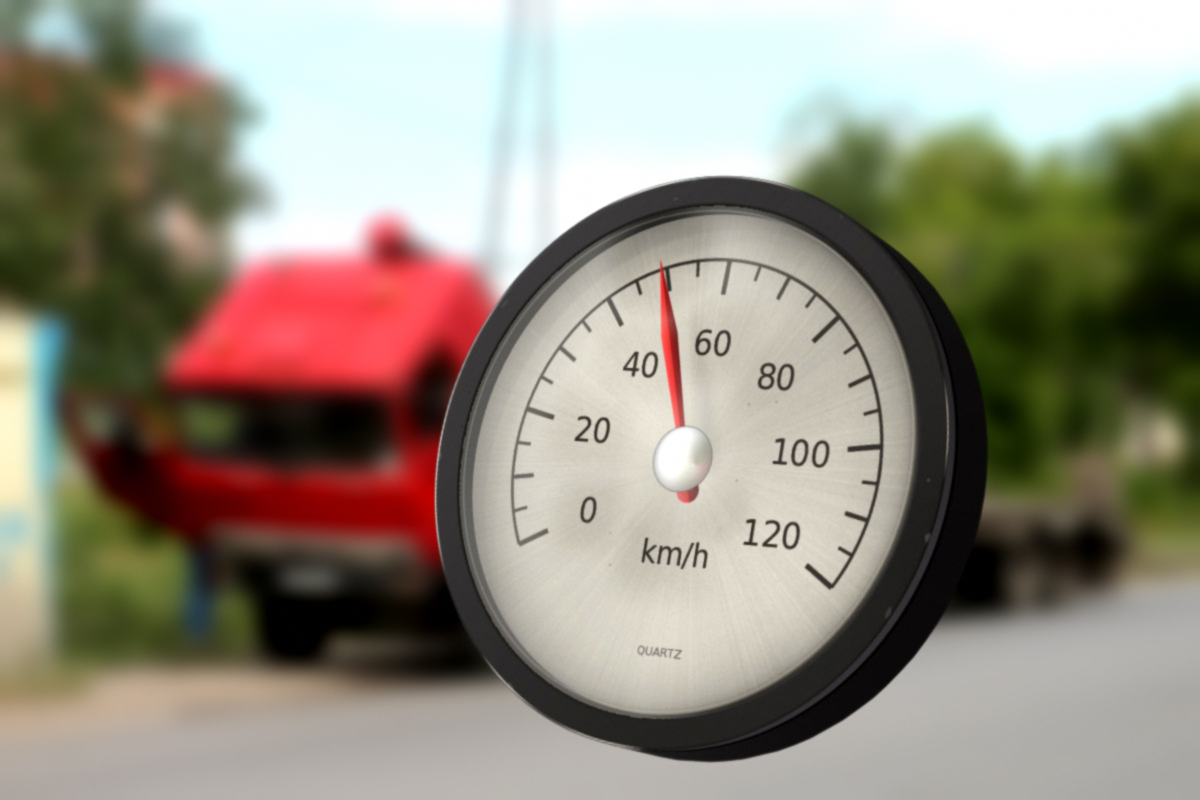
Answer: 50 km/h
